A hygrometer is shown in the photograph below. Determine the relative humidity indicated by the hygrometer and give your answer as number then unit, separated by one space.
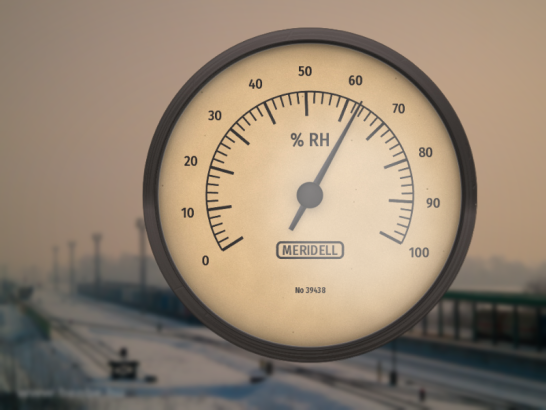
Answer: 63 %
